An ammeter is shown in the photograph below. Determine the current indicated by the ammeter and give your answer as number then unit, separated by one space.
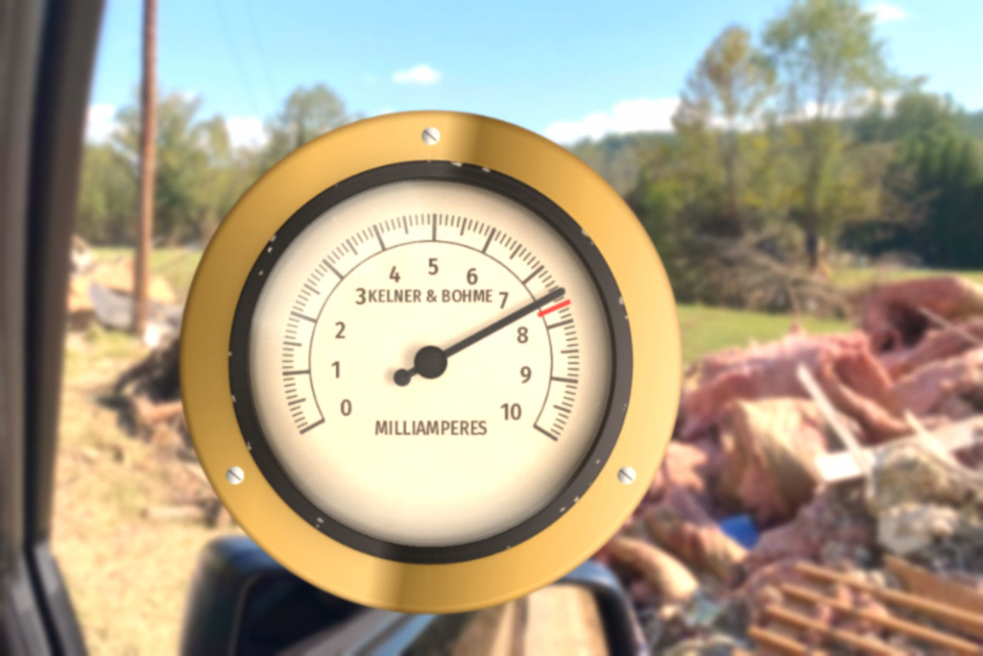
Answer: 7.5 mA
